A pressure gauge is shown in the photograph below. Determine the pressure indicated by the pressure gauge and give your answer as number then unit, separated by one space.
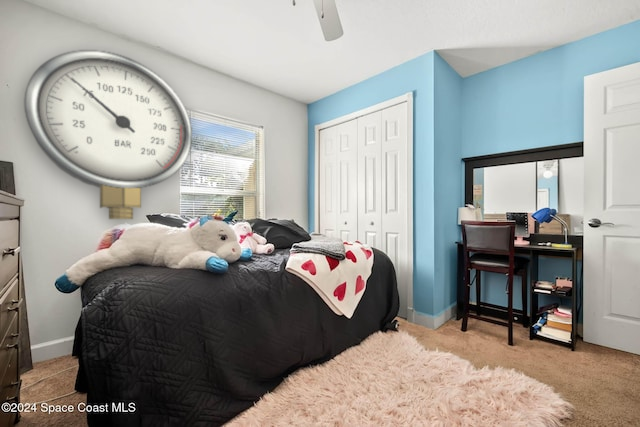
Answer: 75 bar
